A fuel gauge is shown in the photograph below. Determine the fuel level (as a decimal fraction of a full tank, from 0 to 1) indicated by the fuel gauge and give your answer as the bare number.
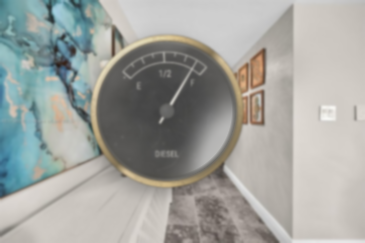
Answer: 0.875
